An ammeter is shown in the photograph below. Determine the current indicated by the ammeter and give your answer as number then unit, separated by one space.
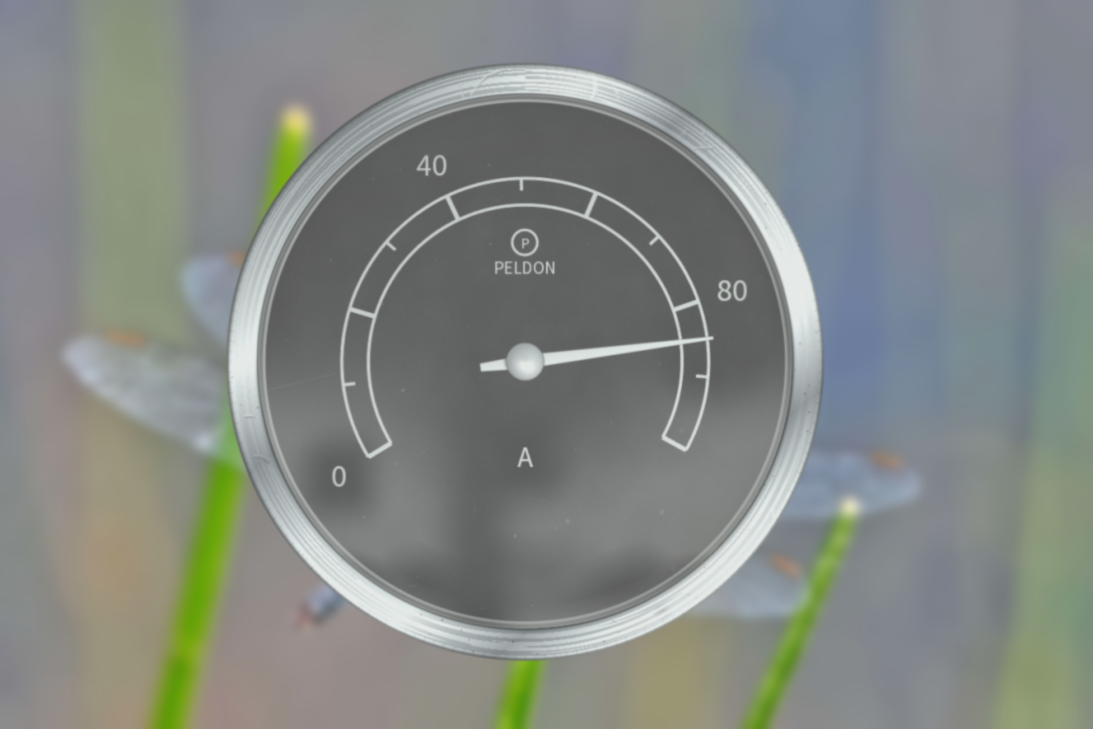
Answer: 85 A
